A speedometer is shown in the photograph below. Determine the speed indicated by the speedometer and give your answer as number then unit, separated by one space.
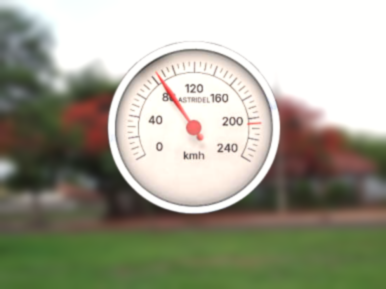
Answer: 85 km/h
